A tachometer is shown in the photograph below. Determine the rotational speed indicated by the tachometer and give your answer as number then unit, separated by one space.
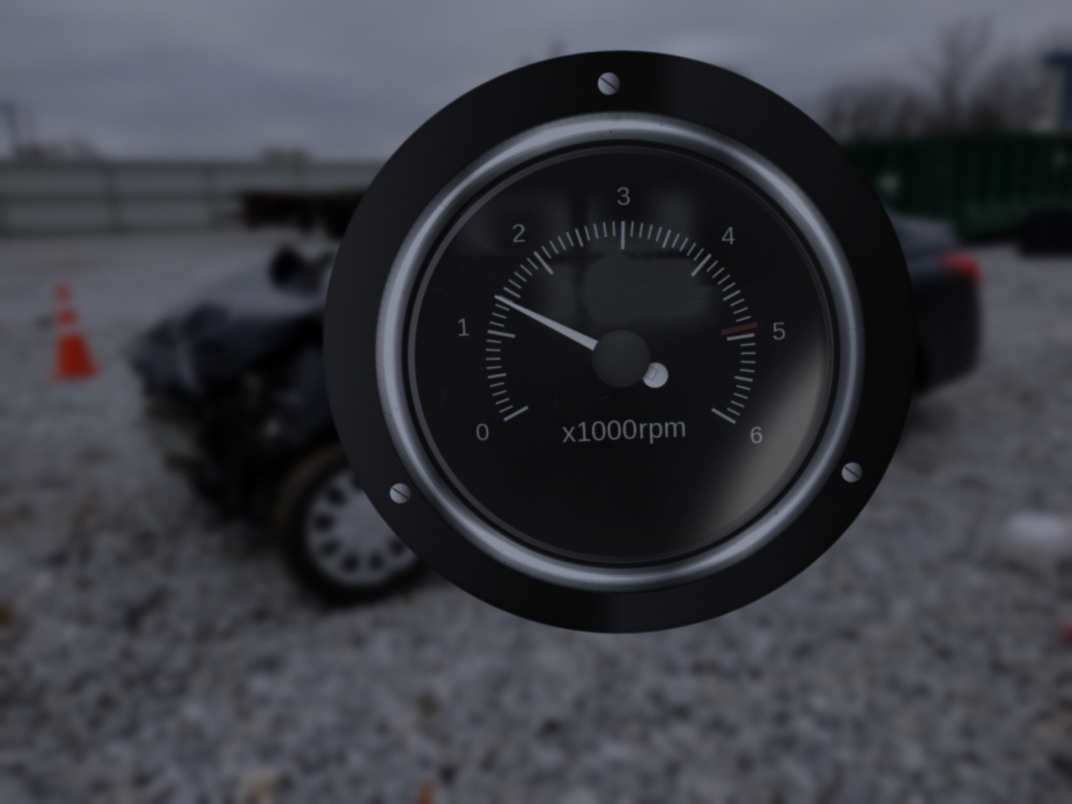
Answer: 1400 rpm
